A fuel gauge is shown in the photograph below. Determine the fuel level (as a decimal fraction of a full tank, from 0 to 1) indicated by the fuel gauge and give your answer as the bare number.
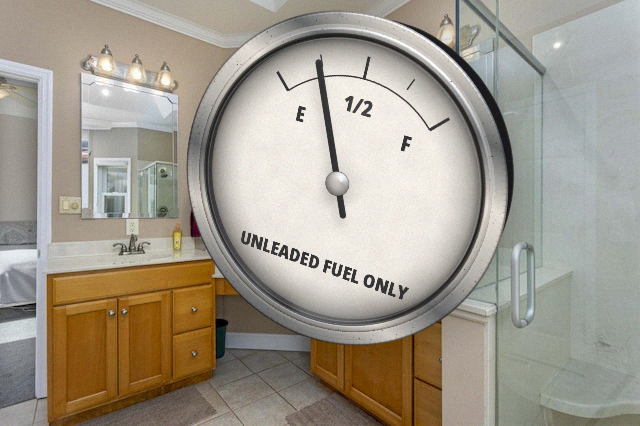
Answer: 0.25
